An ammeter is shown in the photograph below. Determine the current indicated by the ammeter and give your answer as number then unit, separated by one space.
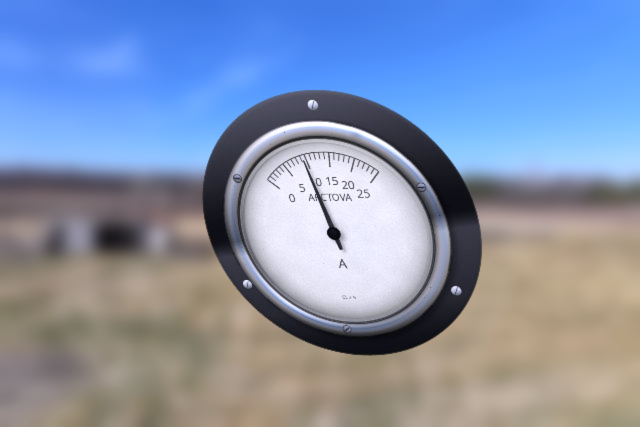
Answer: 10 A
